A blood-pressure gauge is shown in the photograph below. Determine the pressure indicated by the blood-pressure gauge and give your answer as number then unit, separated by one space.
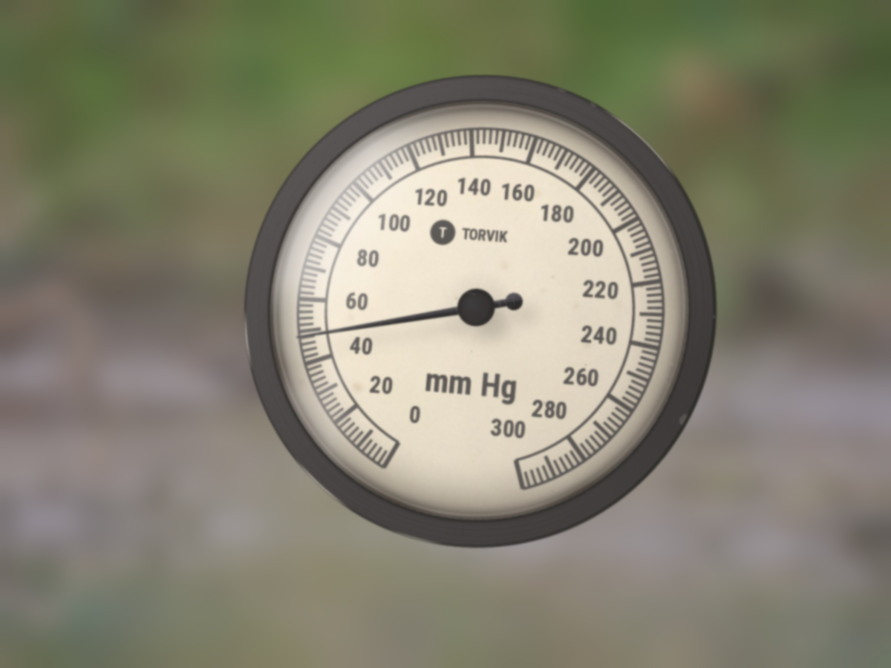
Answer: 48 mmHg
